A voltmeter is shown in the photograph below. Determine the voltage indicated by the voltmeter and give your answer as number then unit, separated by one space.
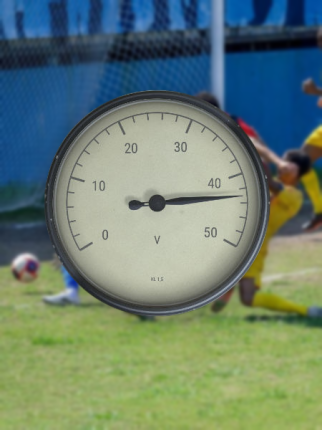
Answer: 43 V
